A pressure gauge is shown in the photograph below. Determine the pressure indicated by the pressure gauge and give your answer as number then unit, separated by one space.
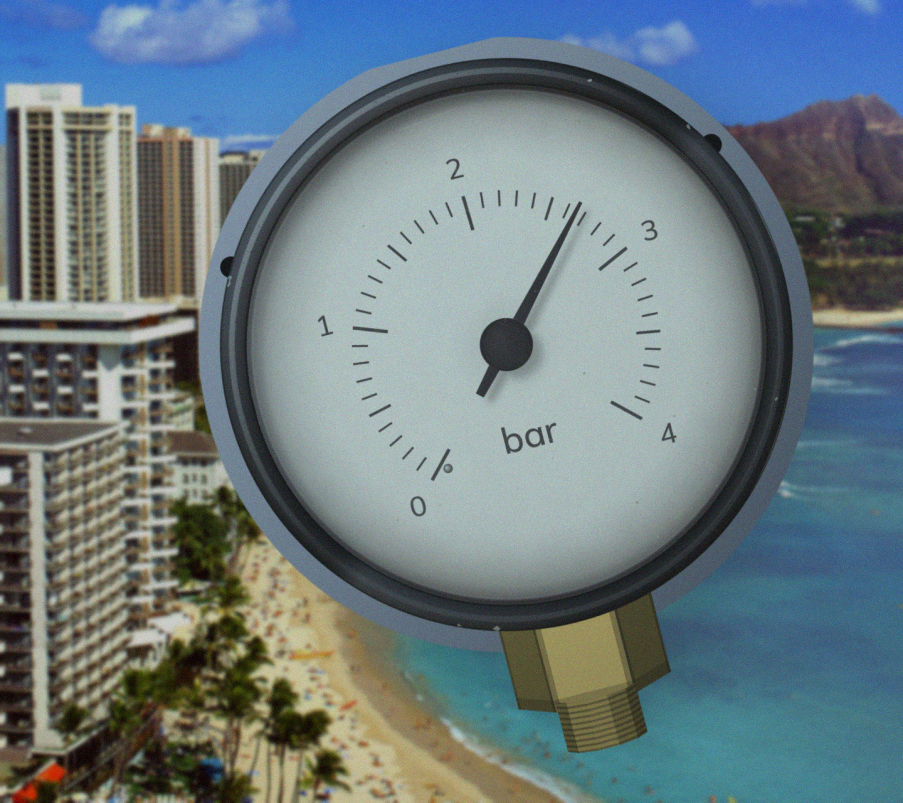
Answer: 2.65 bar
